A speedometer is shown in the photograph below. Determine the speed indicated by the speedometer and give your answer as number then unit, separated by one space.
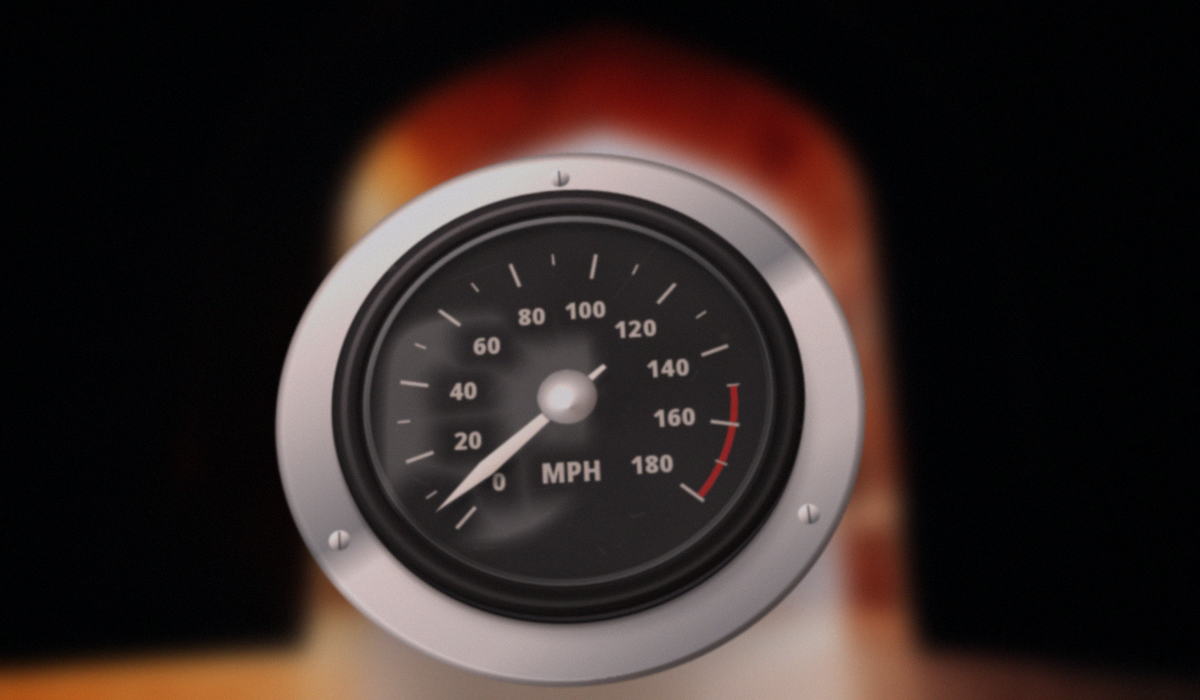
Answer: 5 mph
